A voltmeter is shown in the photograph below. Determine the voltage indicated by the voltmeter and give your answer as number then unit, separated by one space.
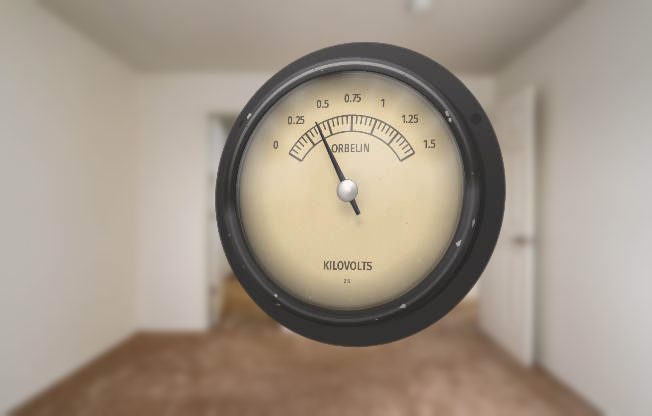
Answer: 0.4 kV
